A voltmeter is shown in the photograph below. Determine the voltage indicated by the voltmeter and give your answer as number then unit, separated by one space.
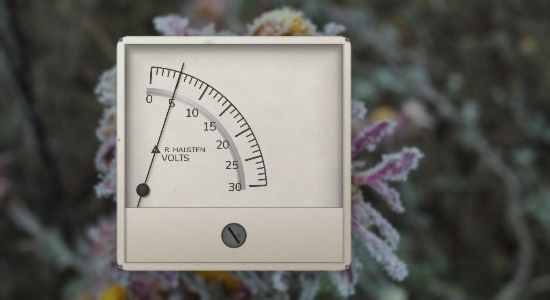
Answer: 5 V
